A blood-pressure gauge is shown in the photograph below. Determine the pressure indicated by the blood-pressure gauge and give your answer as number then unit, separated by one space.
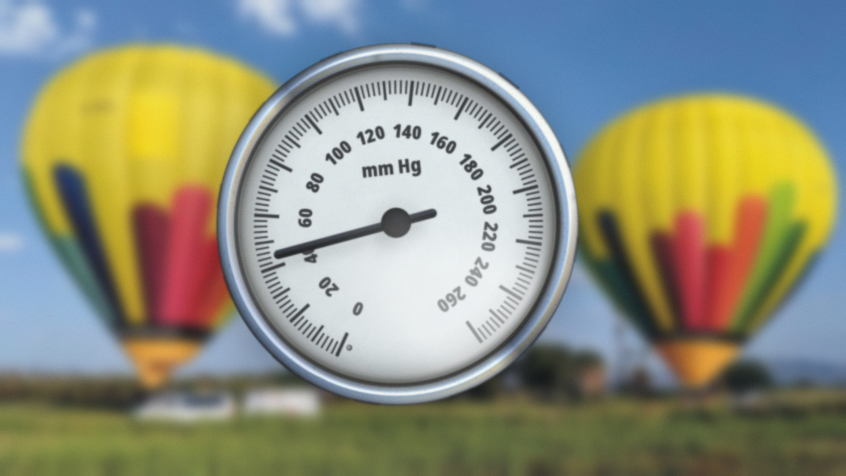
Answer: 44 mmHg
